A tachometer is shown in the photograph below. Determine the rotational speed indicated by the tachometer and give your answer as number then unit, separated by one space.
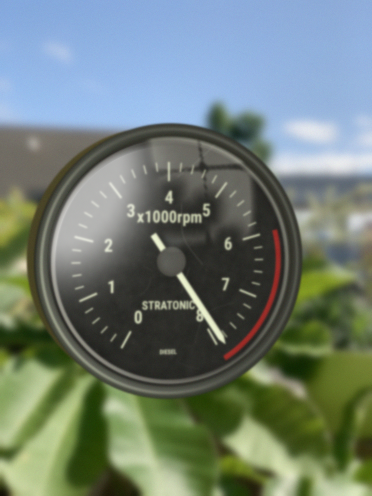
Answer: 7900 rpm
